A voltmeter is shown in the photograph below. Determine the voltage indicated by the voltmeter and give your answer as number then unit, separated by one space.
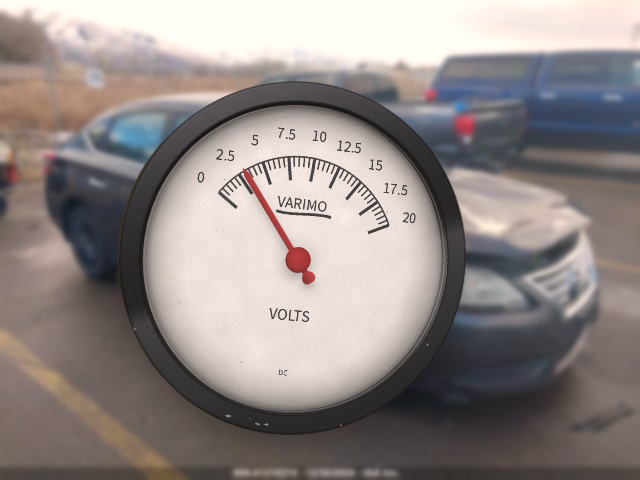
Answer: 3 V
